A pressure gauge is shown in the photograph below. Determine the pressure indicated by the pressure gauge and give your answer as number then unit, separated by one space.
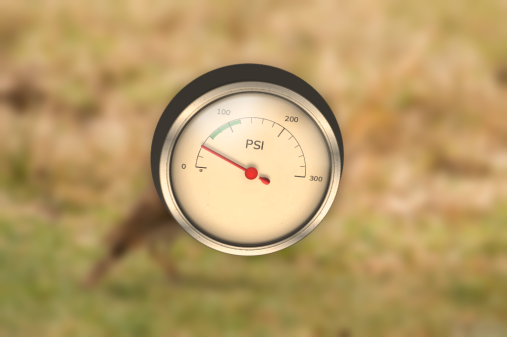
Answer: 40 psi
